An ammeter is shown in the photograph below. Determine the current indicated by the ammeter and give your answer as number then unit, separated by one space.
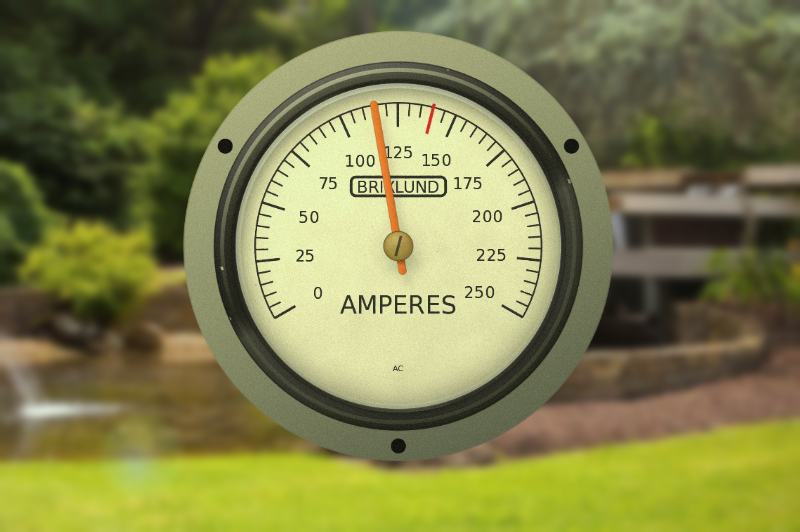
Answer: 115 A
